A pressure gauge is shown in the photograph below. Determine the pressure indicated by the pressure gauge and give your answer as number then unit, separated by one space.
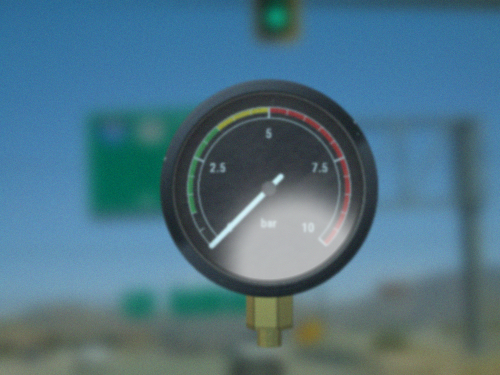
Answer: 0 bar
